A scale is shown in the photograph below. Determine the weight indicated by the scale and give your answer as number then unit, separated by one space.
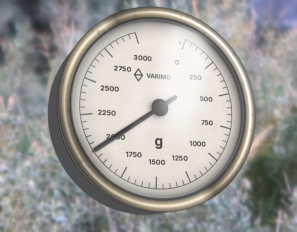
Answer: 2000 g
